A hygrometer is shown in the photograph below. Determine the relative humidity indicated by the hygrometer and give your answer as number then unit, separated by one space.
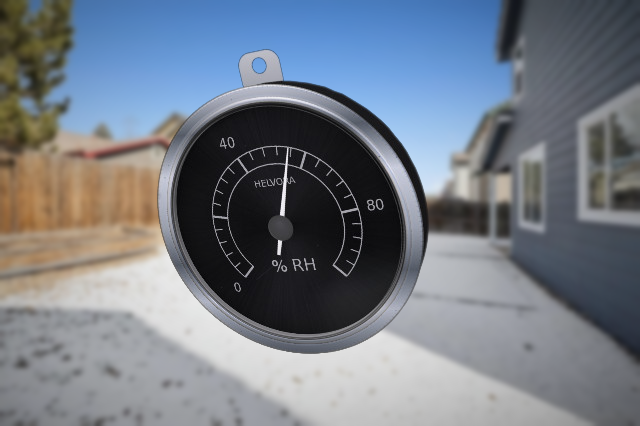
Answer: 56 %
